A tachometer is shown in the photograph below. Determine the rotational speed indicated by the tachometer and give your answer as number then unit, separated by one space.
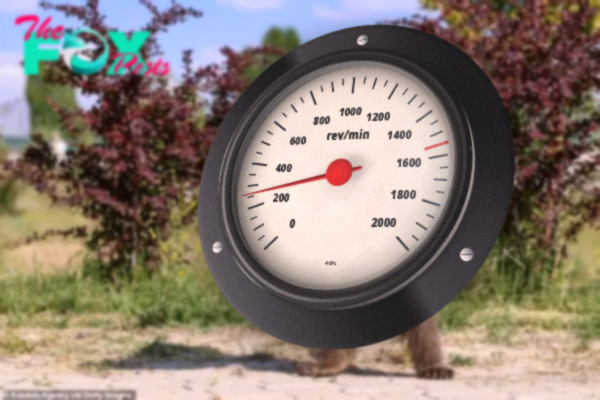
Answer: 250 rpm
